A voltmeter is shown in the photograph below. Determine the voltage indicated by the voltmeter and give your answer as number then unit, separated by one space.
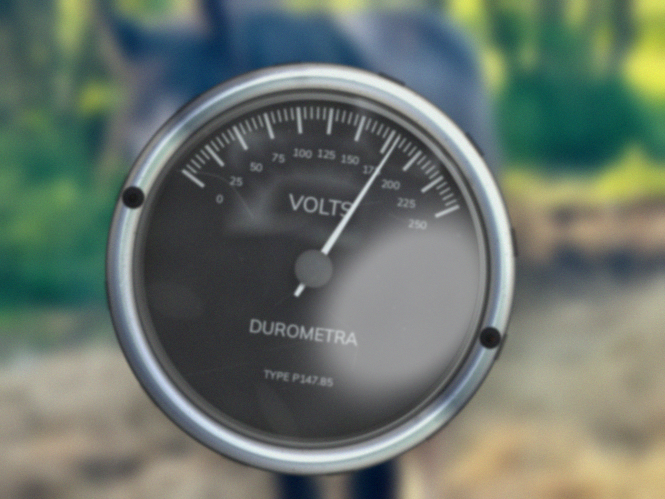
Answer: 180 V
